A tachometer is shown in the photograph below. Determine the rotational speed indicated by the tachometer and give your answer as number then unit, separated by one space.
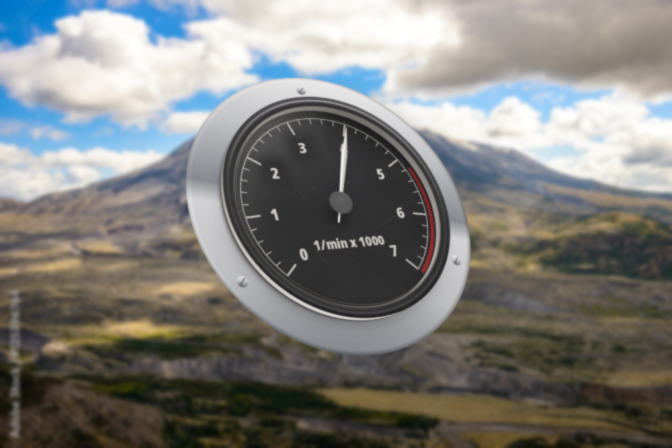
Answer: 4000 rpm
